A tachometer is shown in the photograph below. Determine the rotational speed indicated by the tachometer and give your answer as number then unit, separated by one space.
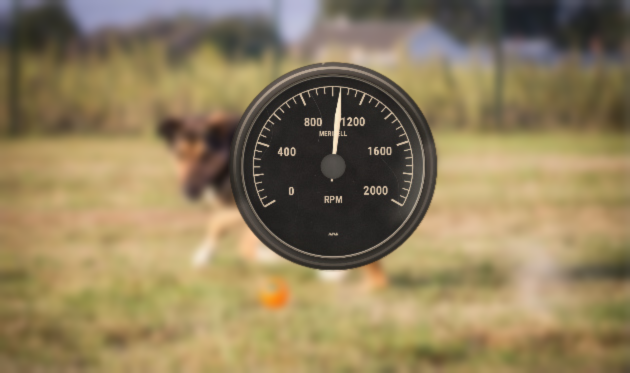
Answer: 1050 rpm
